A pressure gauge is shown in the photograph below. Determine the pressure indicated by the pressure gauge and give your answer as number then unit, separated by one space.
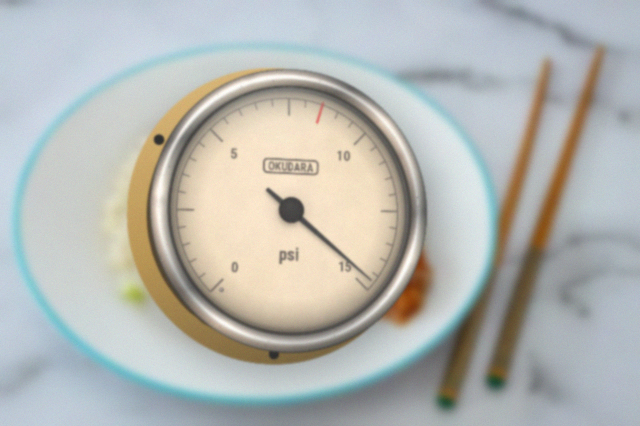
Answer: 14.75 psi
